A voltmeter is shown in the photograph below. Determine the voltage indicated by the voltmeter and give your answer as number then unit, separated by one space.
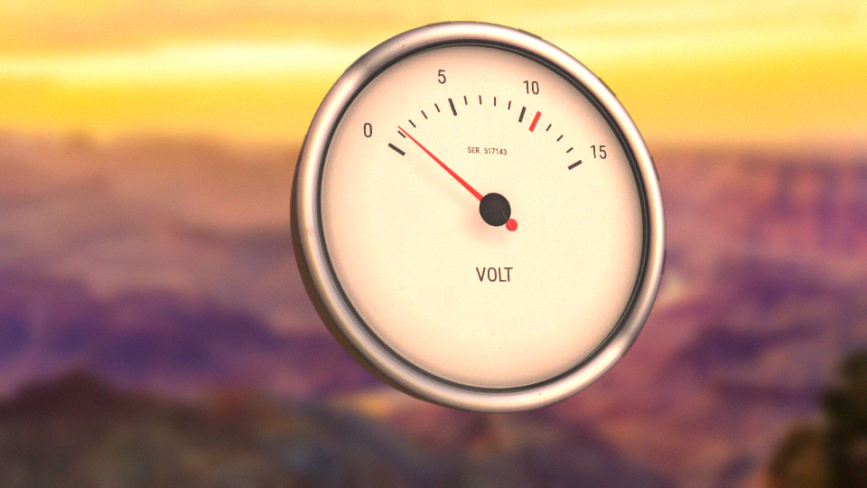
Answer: 1 V
